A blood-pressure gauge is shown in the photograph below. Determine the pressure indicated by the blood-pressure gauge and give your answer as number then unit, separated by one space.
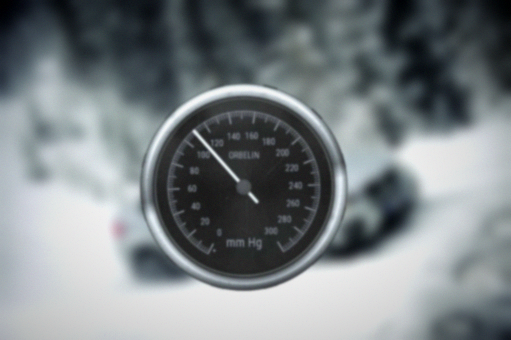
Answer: 110 mmHg
